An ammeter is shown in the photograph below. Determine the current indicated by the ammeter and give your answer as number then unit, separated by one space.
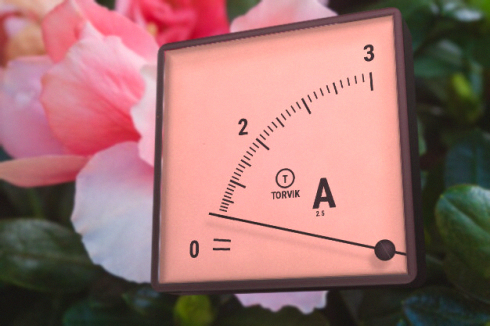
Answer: 1 A
